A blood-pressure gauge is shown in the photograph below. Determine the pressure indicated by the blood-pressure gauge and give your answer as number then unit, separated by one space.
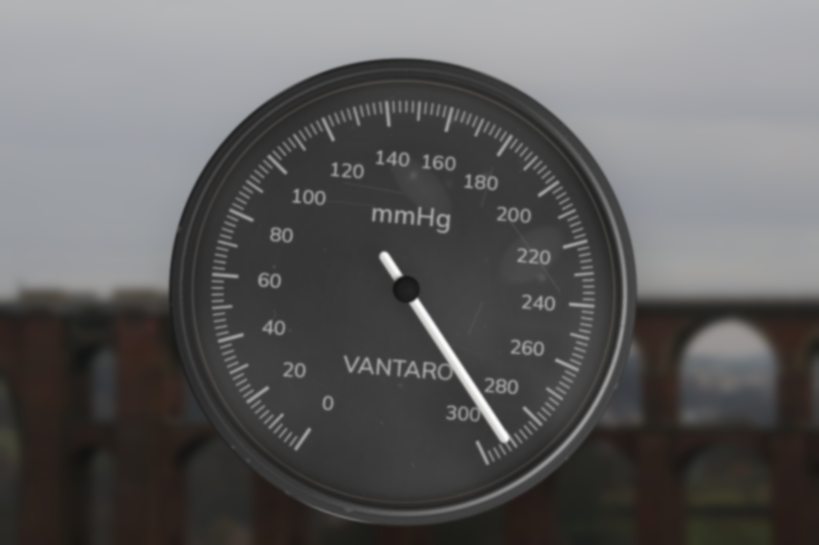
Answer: 292 mmHg
